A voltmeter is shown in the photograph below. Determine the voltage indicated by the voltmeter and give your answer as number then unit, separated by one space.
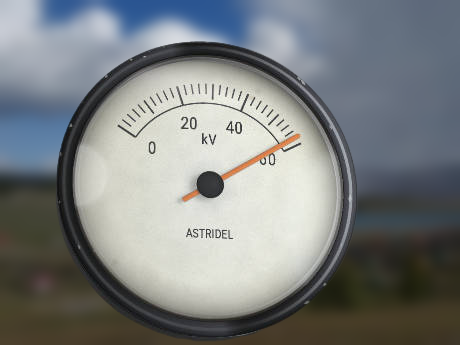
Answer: 58 kV
